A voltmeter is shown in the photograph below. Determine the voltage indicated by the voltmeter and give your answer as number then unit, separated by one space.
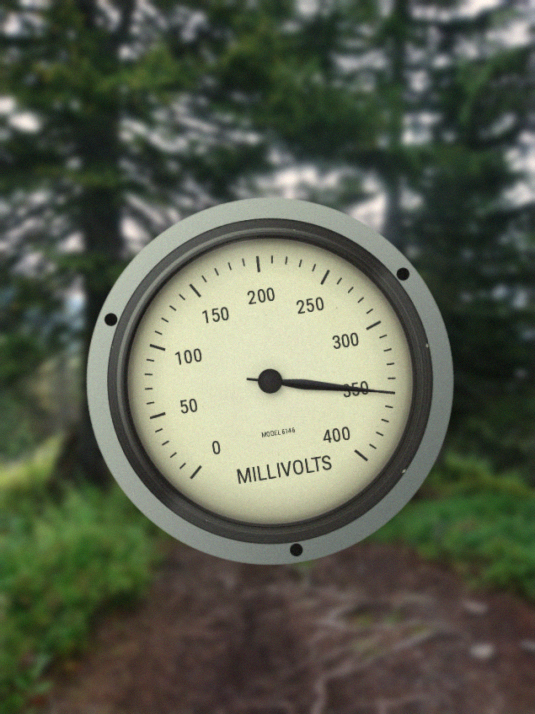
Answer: 350 mV
